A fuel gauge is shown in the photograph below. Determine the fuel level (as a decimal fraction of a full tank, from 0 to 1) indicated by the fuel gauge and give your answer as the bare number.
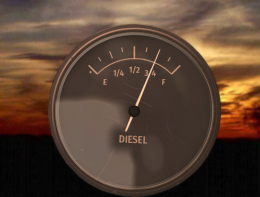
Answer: 0.75
